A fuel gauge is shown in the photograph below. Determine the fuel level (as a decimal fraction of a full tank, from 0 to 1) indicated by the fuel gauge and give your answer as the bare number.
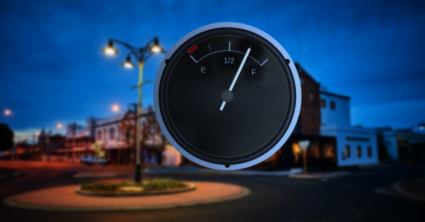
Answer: 0.75
